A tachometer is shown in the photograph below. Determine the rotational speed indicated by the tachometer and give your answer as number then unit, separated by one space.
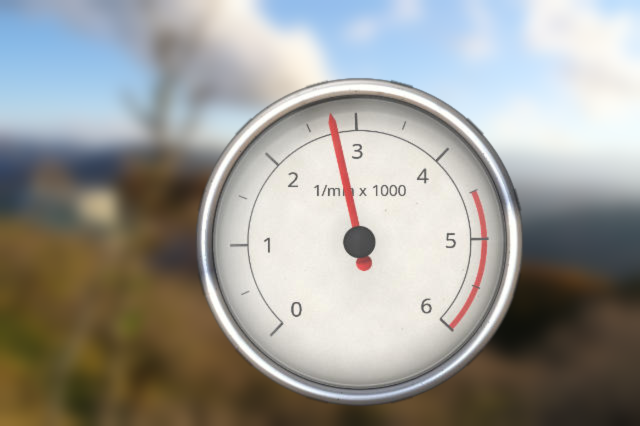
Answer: 2750 rpm
